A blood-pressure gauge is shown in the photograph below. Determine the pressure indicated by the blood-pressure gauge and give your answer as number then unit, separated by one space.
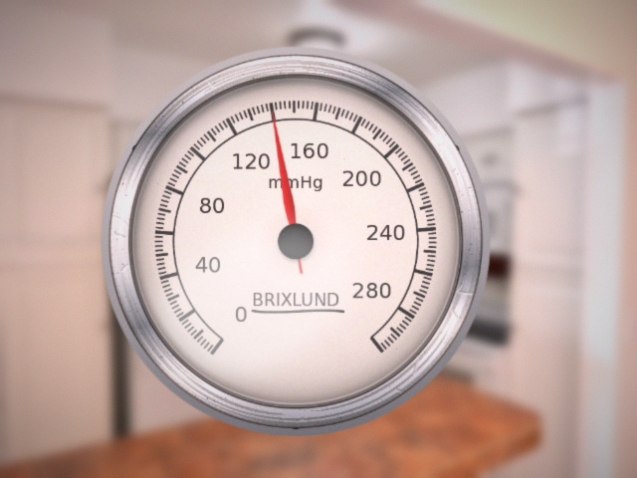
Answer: 140 mmHg
